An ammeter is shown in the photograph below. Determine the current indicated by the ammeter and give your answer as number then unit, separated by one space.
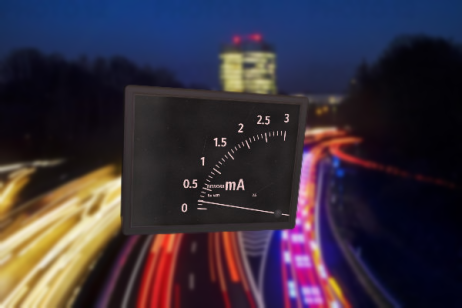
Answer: 0.2 mA
